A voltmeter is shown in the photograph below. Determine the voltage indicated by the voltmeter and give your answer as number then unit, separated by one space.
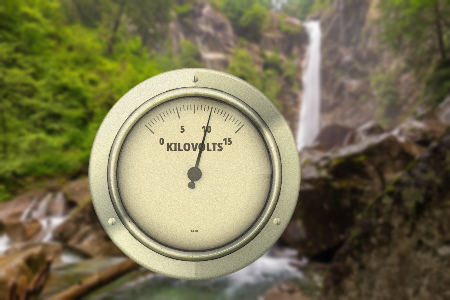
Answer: 10 kV
